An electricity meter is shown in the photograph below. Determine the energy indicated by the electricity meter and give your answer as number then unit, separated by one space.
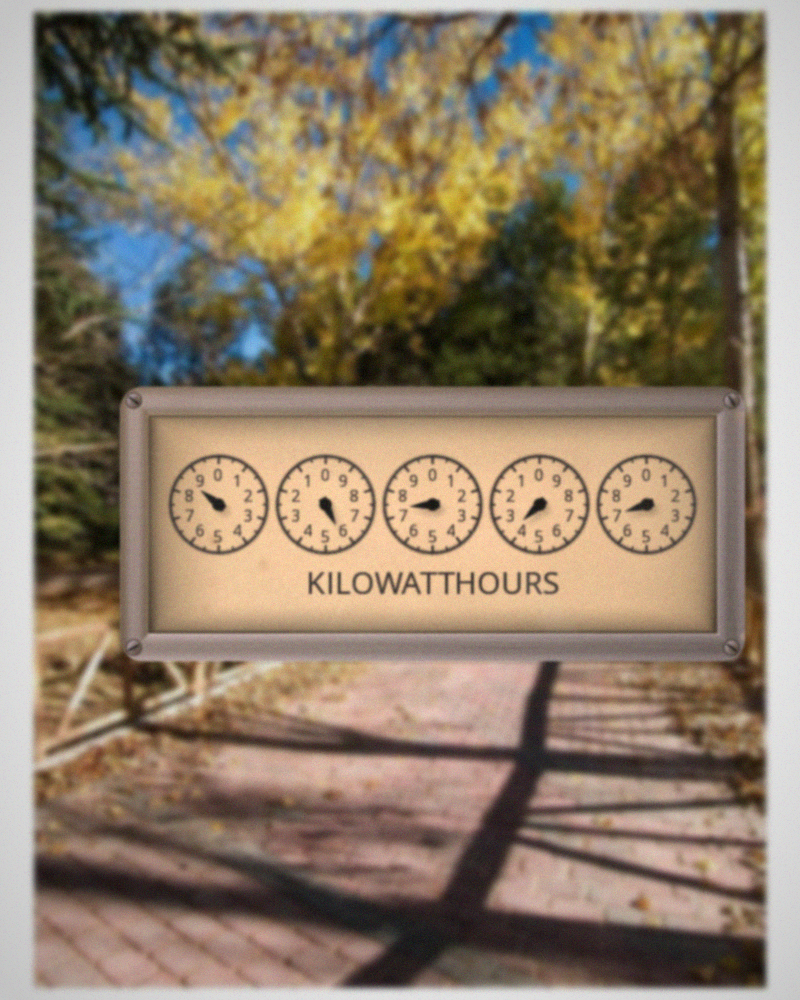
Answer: 85737 kWh
